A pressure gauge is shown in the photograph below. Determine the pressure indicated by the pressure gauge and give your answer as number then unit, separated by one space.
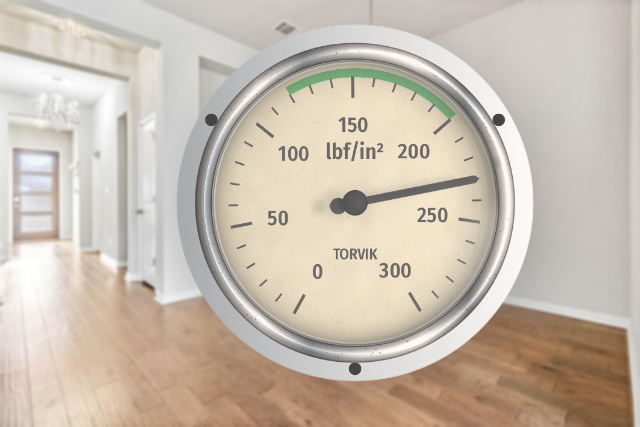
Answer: 230 psi
